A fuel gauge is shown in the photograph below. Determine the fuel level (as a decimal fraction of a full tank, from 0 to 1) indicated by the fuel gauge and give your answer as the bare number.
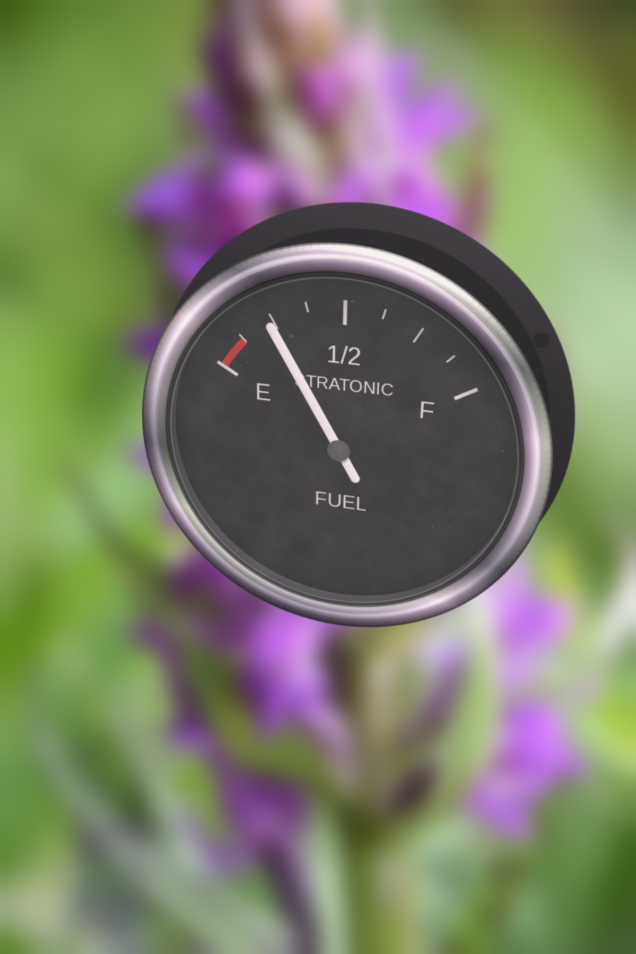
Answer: 0.25
